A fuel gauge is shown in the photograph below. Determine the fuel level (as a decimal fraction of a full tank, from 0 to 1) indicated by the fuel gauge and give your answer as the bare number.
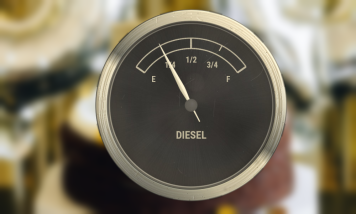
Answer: 0.25
